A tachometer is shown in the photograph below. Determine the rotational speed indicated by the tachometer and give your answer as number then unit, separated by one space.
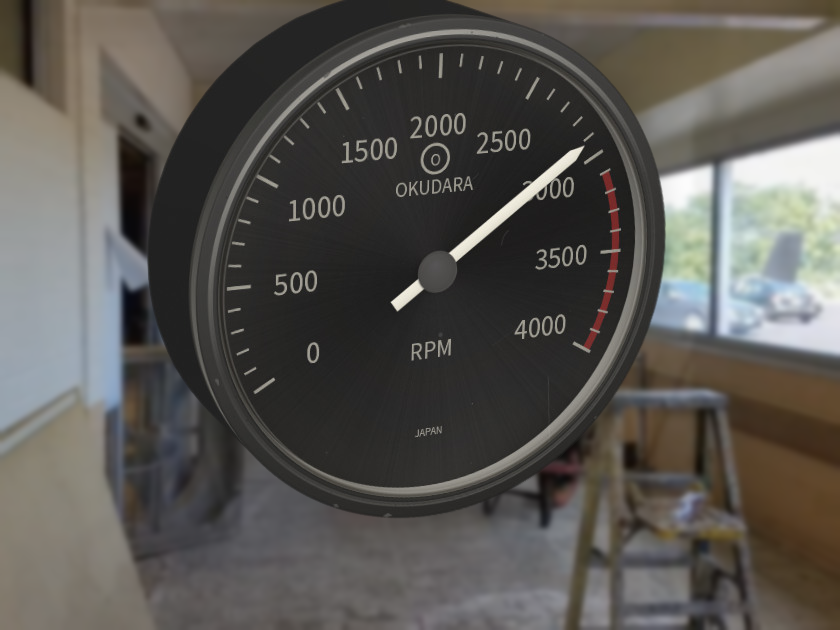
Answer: 2900 rpm
